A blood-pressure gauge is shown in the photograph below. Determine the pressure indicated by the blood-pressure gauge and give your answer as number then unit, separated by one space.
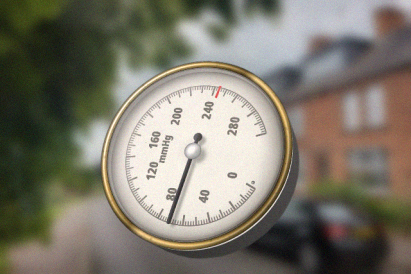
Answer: 70 mmHg
